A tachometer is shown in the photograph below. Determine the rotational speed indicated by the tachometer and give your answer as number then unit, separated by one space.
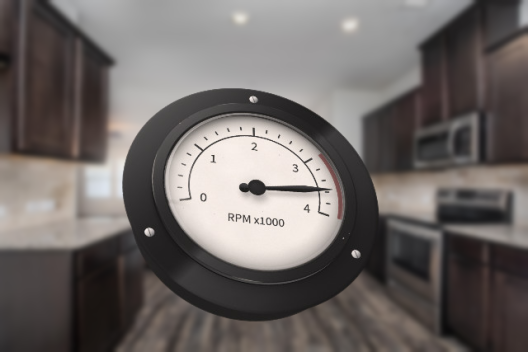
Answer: 3600 rpm
